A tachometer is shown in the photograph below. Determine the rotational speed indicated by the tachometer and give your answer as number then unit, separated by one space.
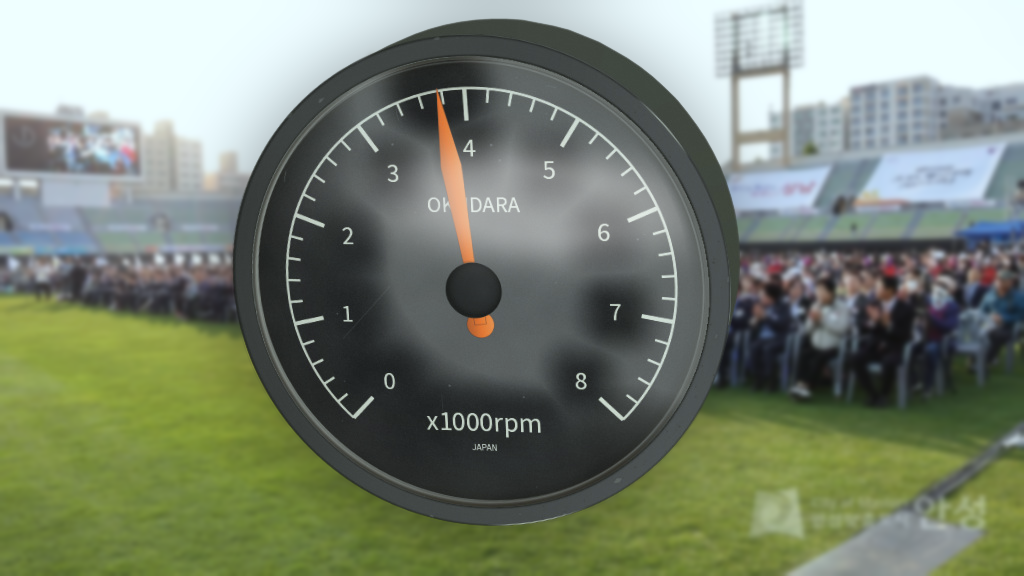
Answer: 3800 rpm
